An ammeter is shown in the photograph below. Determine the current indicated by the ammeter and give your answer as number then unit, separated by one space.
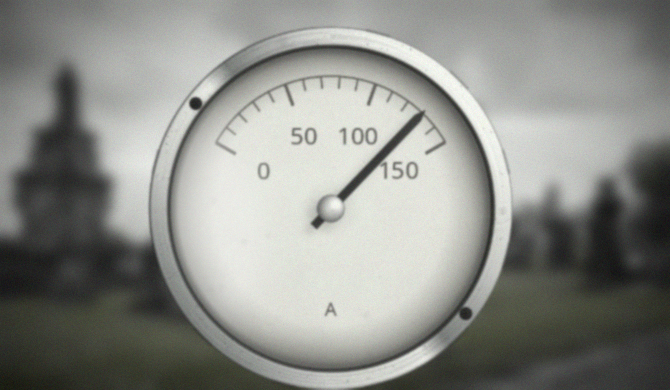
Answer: 130 A
